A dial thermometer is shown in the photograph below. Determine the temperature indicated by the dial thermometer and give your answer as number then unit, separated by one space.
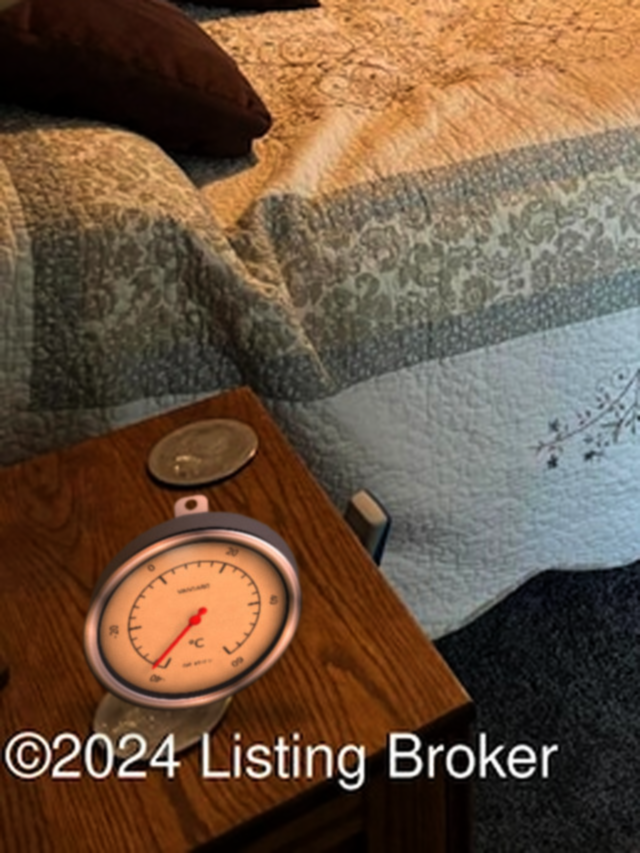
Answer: -36 °C
